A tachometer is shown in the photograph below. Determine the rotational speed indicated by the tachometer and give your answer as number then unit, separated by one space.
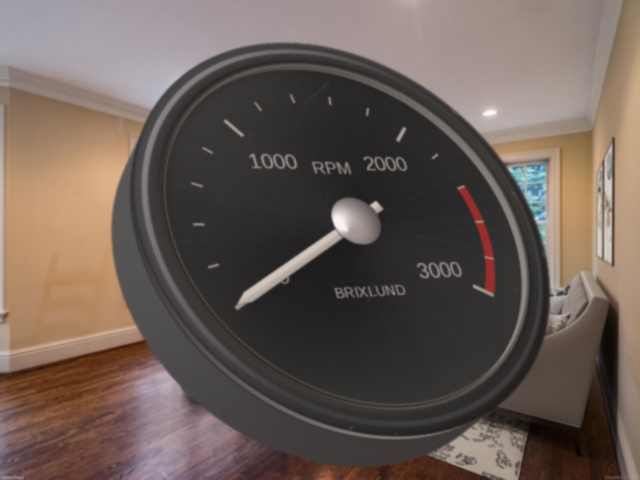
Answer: 0 rpm
